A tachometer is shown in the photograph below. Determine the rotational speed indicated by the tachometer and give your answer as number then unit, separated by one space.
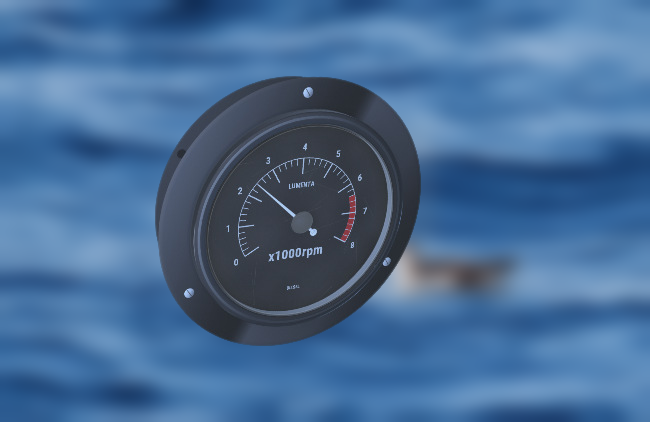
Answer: 2400 rpm
